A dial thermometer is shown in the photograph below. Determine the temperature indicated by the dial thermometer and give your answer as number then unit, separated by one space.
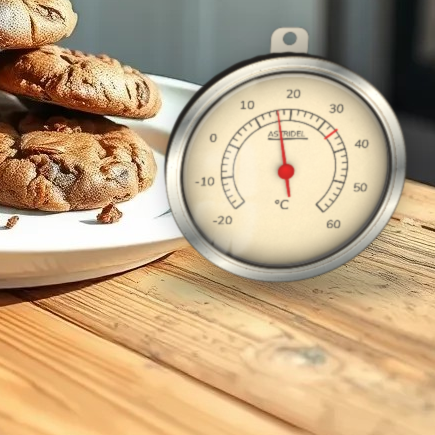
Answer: 16 °C
